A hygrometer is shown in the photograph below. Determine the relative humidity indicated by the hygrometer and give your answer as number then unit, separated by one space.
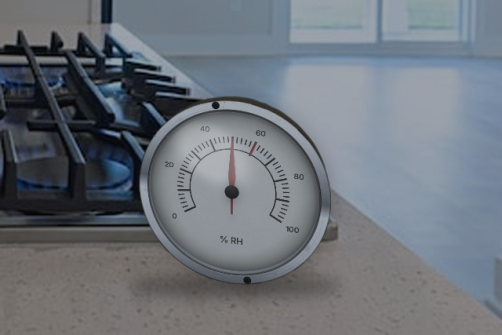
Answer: 50 %
